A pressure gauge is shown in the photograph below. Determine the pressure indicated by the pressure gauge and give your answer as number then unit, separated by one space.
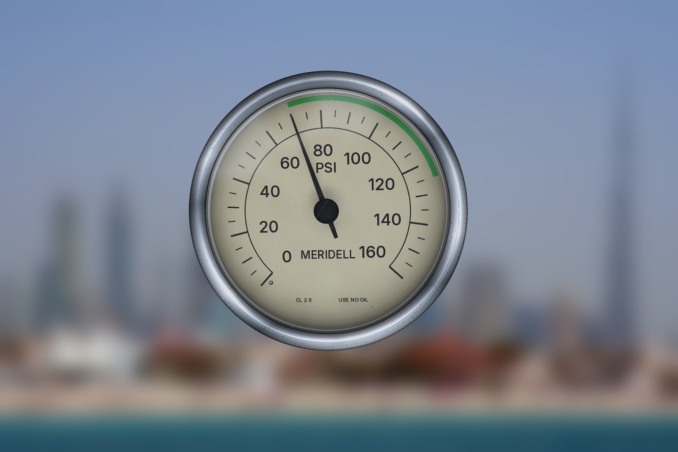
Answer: 70 psi
